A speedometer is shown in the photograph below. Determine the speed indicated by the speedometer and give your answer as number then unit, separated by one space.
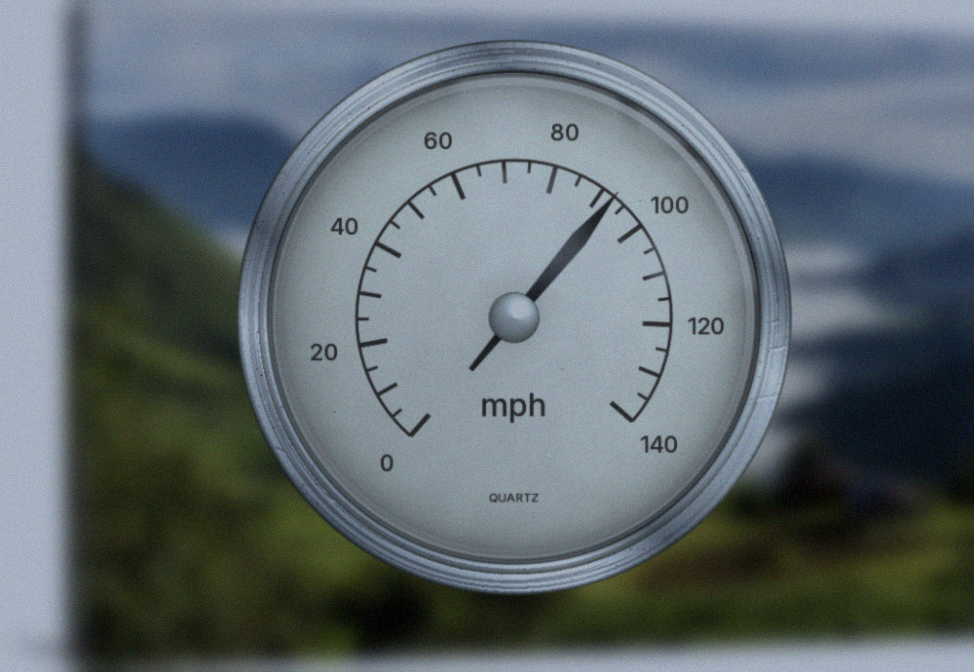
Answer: 92.5 mph
